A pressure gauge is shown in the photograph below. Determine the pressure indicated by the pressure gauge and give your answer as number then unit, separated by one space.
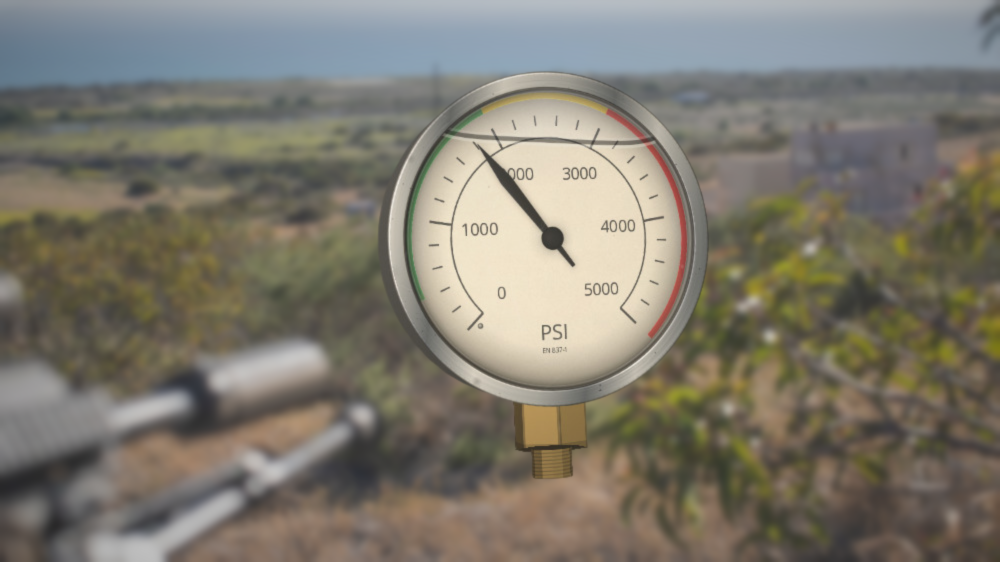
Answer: 1800 psi
